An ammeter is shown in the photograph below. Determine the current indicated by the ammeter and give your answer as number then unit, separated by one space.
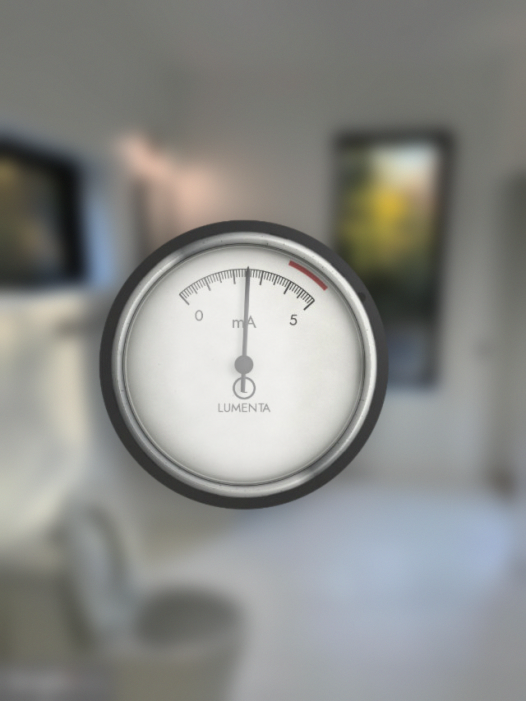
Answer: 2.5 mA
